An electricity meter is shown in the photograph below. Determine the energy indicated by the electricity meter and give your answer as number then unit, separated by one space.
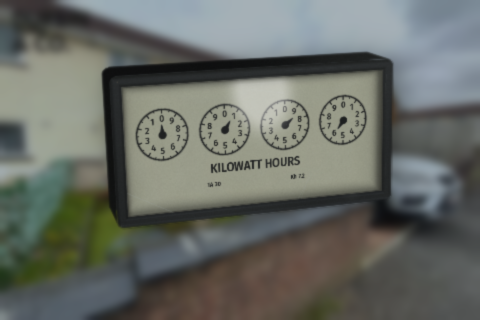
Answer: 86 kWh
